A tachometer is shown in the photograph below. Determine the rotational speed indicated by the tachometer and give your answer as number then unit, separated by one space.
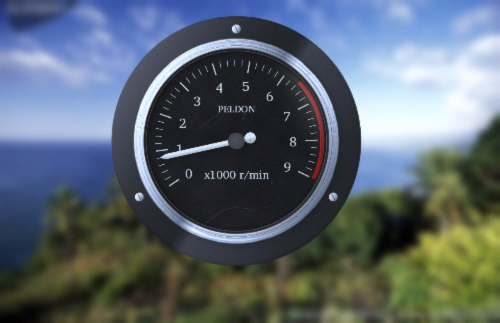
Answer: 800 rpm
